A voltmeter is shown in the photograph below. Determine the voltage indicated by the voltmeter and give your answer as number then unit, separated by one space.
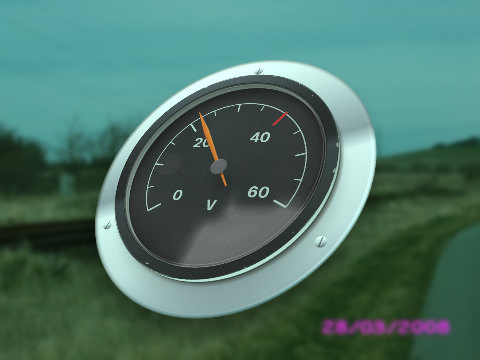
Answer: 22.5 V
